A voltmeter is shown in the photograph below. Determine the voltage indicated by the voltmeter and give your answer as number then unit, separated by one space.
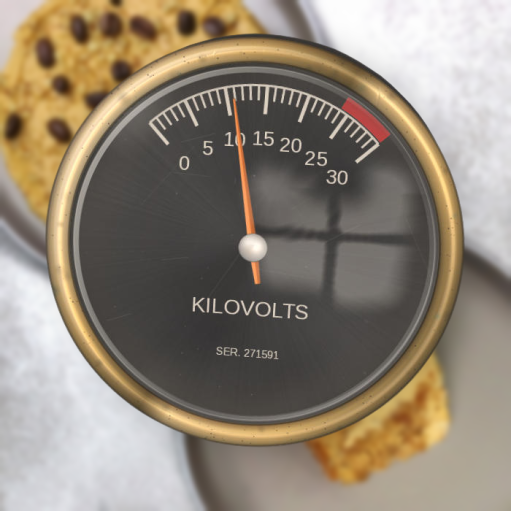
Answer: 11 kV
